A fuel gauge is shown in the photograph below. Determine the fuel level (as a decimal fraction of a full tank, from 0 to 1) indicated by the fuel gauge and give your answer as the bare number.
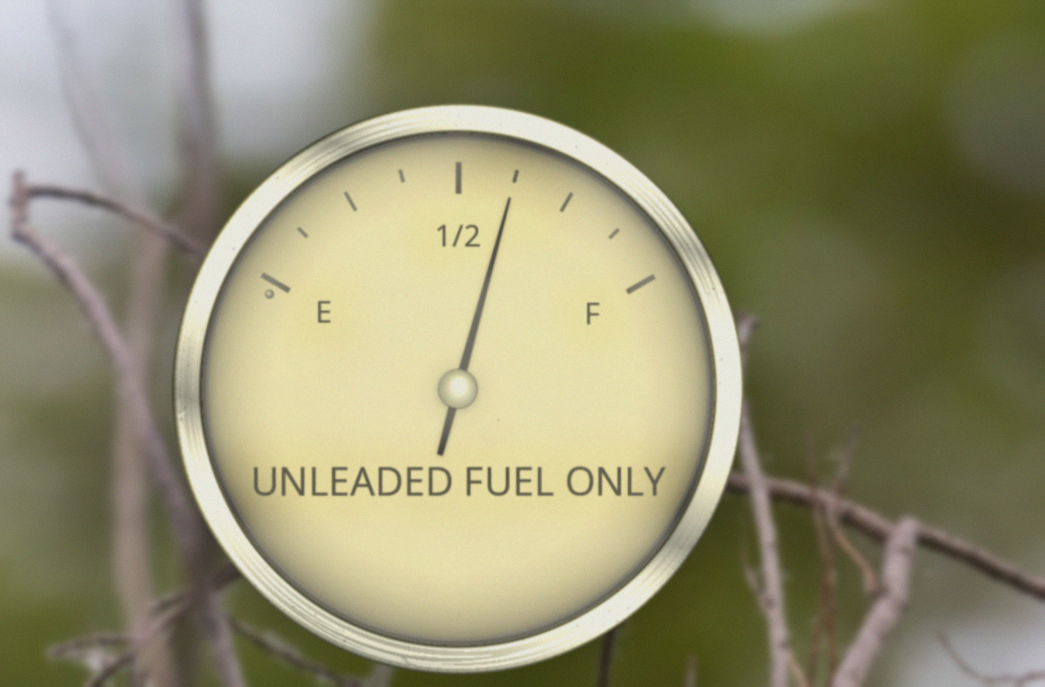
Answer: 0.625
